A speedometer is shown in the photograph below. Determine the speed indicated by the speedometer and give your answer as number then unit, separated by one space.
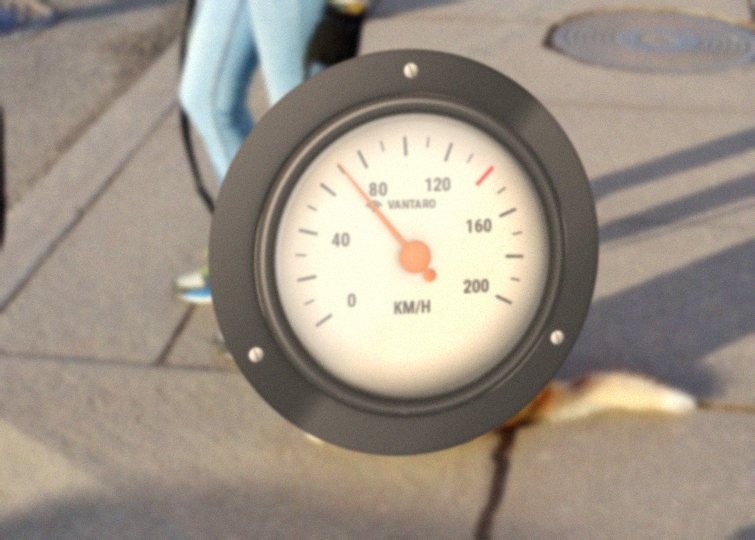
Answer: 70 km/h
